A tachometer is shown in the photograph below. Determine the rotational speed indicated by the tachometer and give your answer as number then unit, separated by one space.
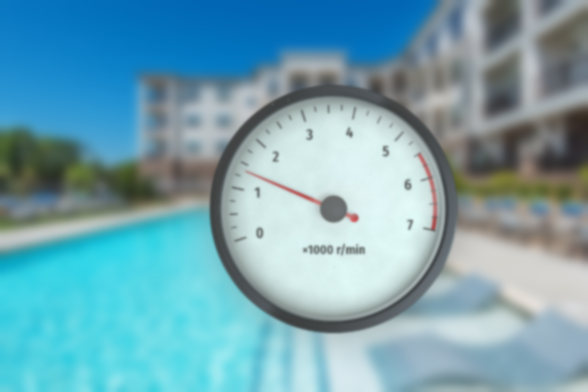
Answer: 1375 rpm
